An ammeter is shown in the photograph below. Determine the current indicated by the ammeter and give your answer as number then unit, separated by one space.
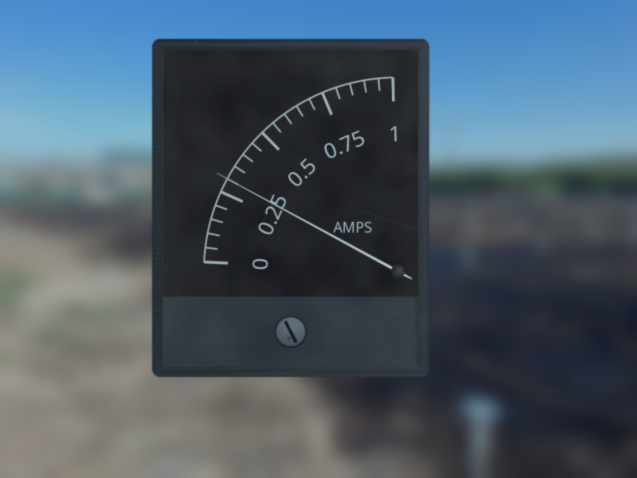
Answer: 0.3 A
